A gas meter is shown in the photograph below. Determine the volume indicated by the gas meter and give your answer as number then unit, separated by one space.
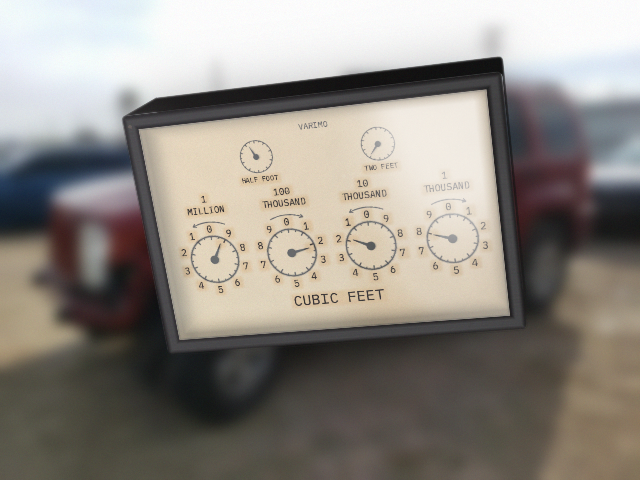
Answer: 921800 ft³
